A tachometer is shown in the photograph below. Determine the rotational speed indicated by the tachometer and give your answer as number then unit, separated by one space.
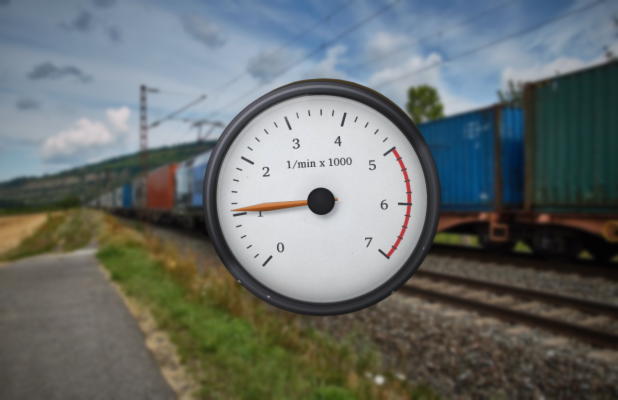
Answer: 1100 rpm
